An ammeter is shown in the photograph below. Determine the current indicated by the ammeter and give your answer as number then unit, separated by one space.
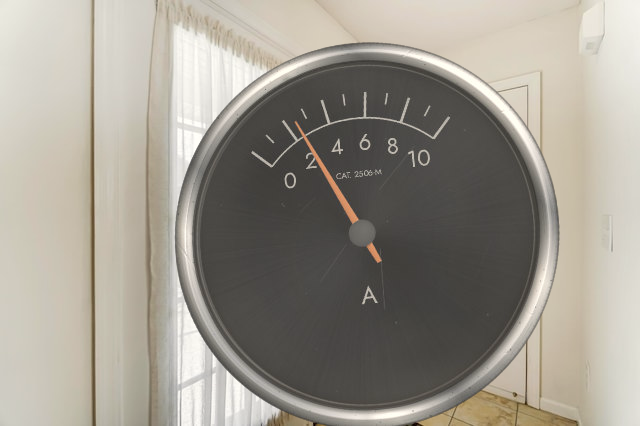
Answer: 2.5 A
